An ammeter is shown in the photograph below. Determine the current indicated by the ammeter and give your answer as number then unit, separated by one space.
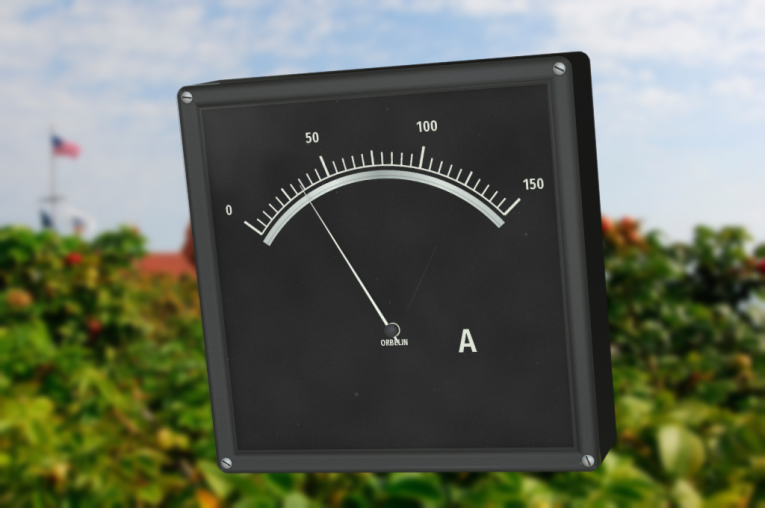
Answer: 35 A
